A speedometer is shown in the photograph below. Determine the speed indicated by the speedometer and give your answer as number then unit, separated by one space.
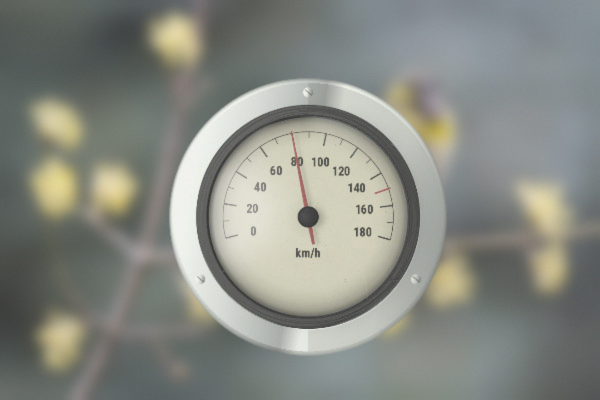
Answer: 80 km/h
